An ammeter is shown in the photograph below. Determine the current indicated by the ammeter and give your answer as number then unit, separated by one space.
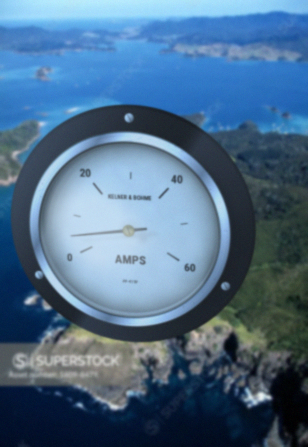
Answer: 5 A
